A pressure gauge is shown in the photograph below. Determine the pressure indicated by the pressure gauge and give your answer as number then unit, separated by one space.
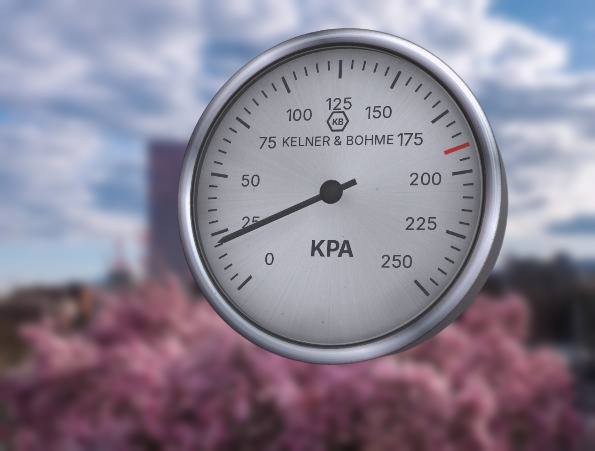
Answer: 20 kPa
